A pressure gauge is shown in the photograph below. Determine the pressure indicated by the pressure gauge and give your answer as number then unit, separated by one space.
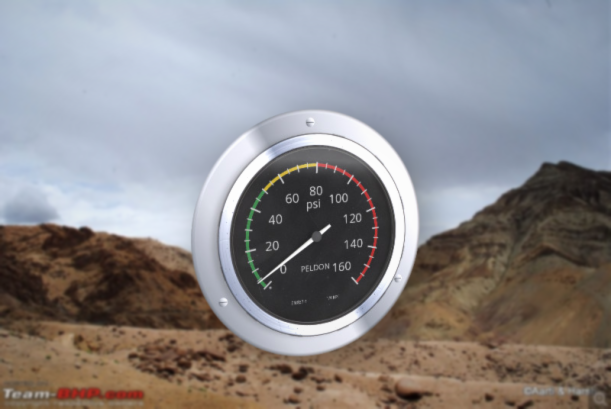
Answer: 5 psi
